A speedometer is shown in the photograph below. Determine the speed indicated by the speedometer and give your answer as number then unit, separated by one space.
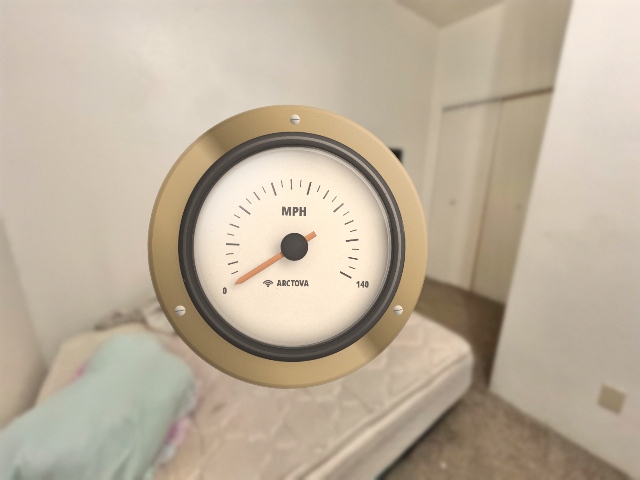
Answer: 0 mph
